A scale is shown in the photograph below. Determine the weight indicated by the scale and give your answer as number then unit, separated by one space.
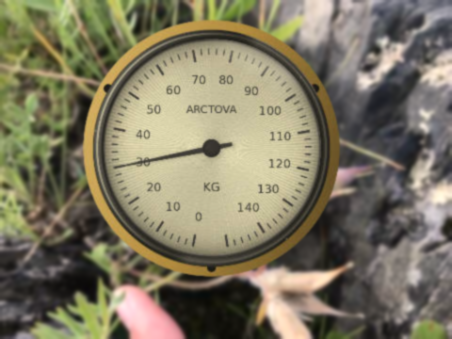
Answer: 30 kg
